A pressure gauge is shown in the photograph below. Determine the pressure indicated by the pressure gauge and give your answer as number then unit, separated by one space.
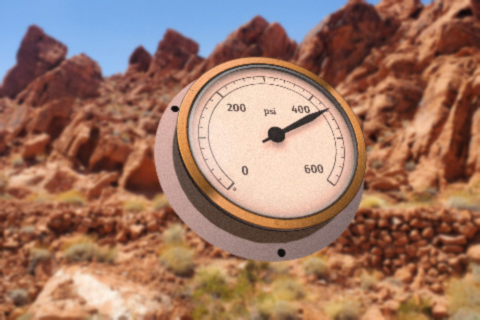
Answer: 440 psi
